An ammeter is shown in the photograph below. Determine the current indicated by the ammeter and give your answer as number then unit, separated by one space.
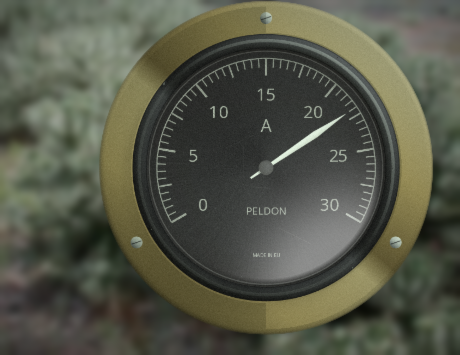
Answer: 22 A
